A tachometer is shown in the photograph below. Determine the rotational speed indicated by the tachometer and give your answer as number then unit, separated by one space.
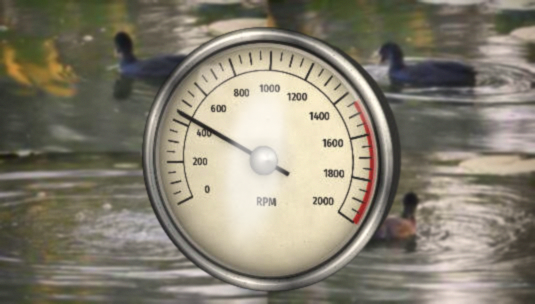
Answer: 450 rpm
